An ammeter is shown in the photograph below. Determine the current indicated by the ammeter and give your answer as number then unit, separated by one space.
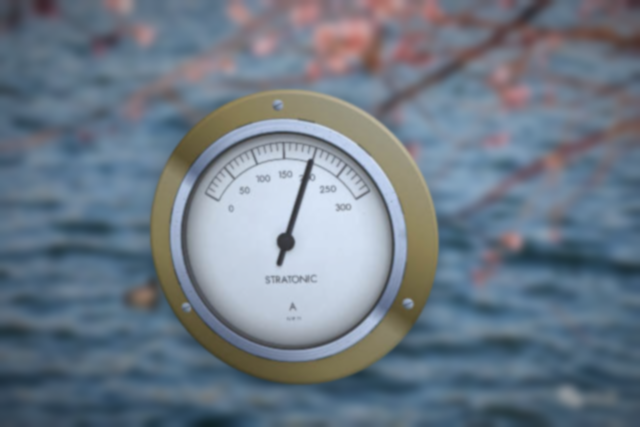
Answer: 200 A
